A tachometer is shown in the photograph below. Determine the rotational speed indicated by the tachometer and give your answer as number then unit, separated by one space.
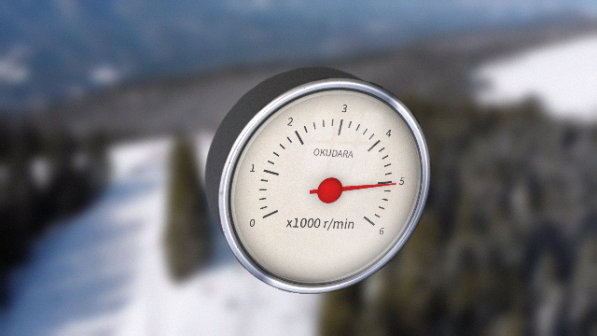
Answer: 5000 rpm
